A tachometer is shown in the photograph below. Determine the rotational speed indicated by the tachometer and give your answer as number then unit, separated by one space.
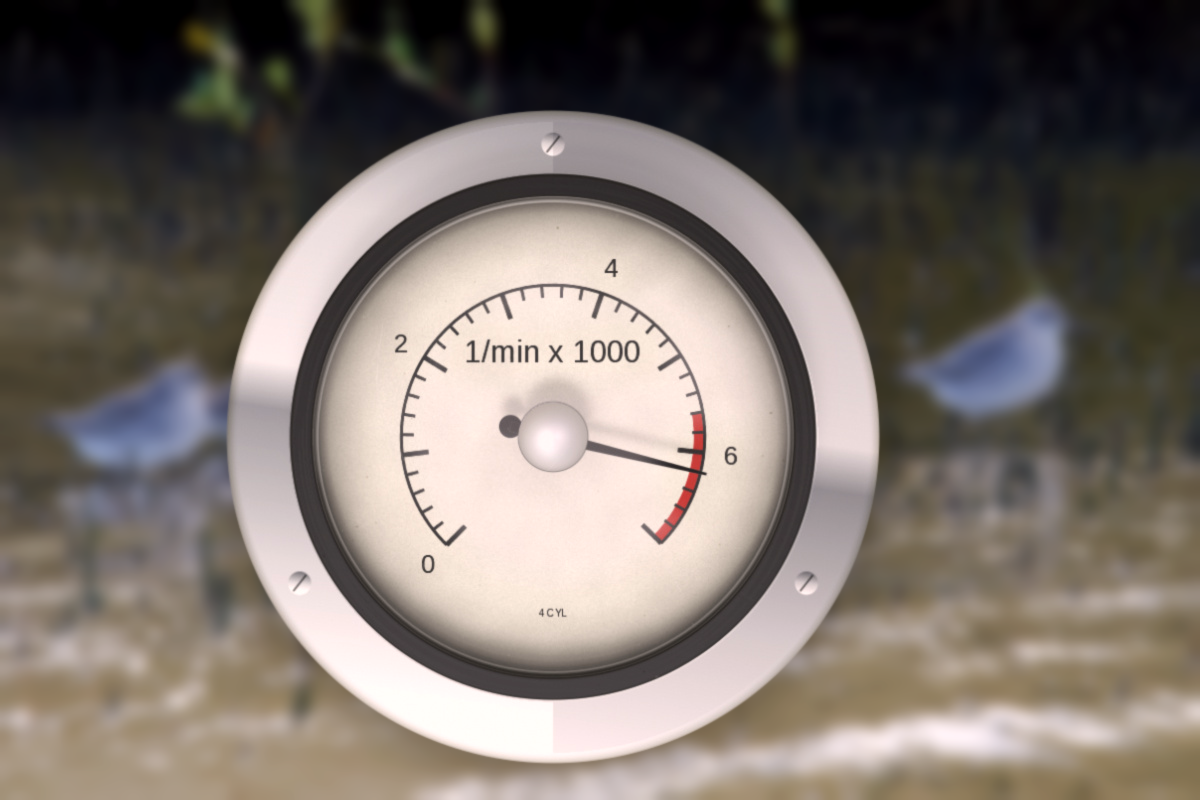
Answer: 6200 rpm
